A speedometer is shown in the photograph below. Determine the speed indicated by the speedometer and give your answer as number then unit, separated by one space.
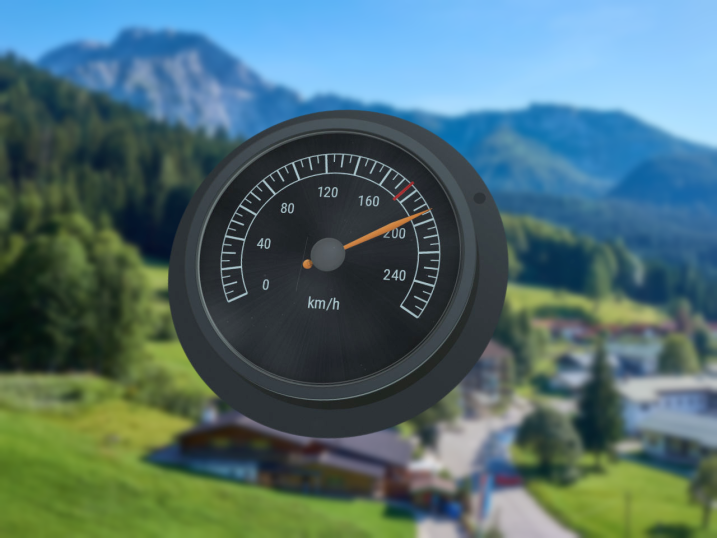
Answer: 195 km/h
